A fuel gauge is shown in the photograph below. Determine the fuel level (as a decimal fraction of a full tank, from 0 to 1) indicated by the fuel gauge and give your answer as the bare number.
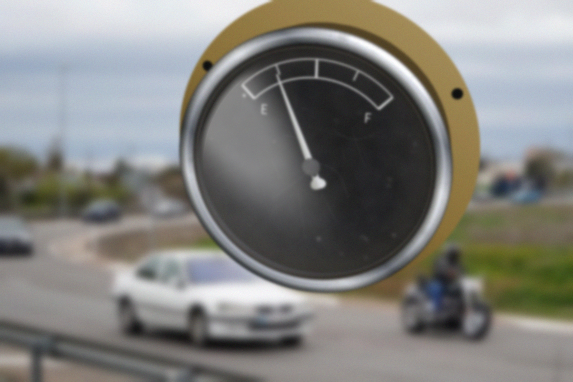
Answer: 0.25
